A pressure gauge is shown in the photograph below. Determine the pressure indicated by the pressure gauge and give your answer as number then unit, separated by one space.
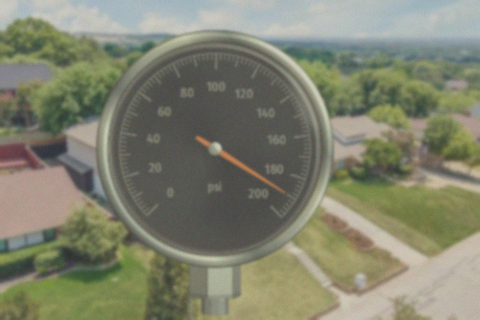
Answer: 190 psi
